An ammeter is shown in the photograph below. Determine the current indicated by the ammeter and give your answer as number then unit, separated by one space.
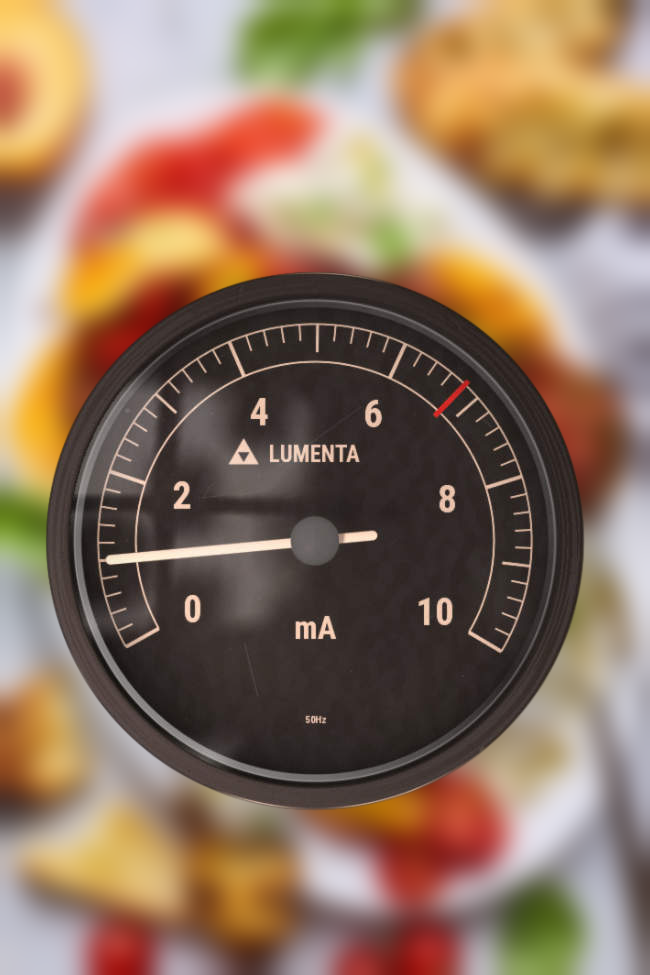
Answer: 1 mA
